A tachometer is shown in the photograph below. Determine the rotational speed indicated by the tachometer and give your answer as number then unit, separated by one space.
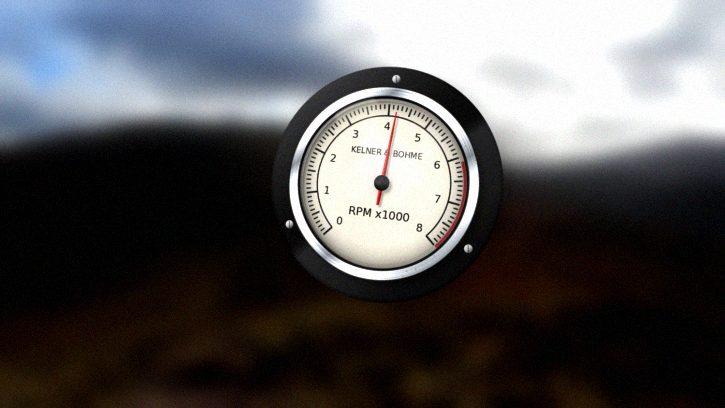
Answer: 4200 rpm
